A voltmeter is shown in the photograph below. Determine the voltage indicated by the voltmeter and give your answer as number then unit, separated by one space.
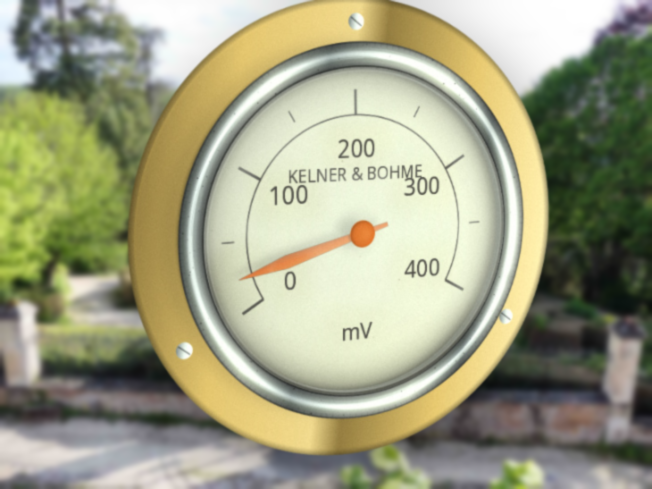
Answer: 25 mV
